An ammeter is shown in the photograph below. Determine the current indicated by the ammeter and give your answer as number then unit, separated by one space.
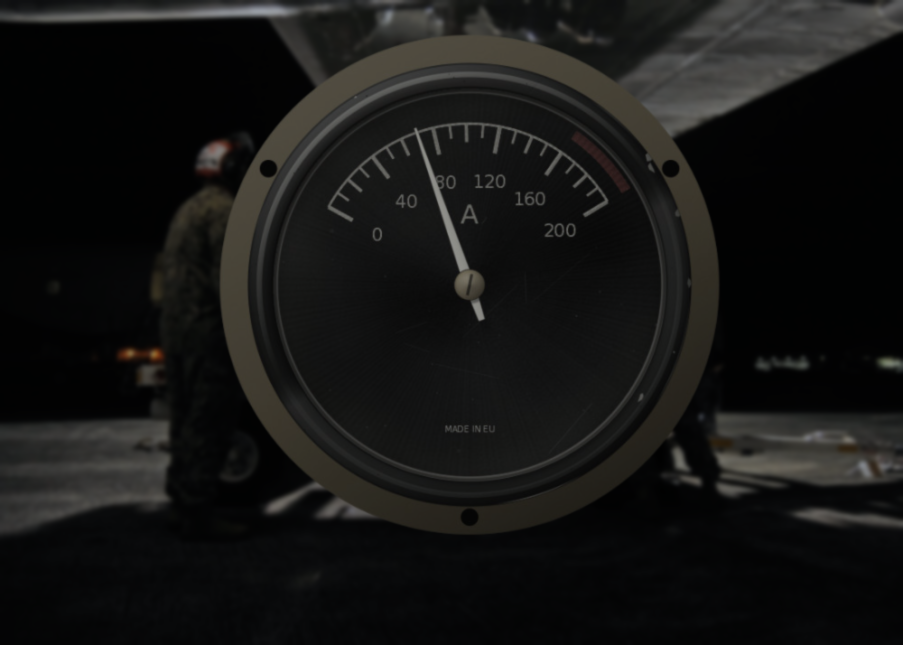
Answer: 70 A
